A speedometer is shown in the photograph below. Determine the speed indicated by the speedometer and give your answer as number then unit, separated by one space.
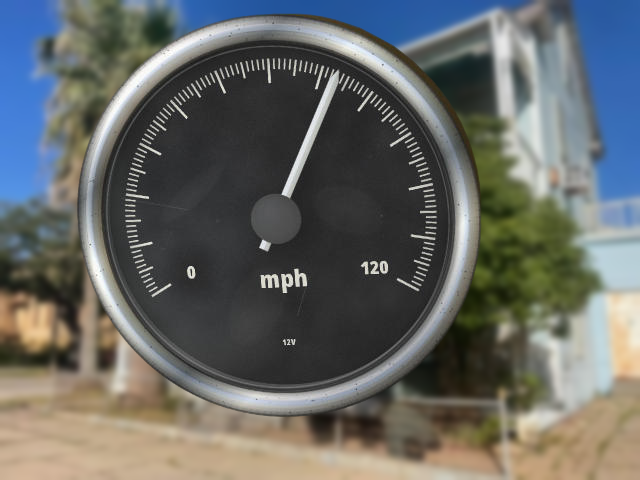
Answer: 73 mph
